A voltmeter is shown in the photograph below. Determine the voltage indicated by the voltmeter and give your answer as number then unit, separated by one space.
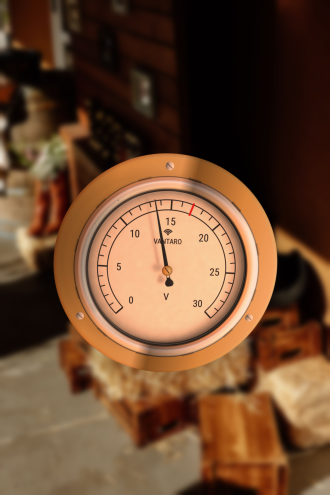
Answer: 13.5 V
